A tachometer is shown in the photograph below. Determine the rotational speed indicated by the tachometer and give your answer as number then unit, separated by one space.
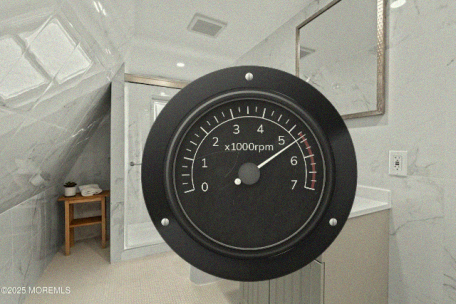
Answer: 5375 rpm
